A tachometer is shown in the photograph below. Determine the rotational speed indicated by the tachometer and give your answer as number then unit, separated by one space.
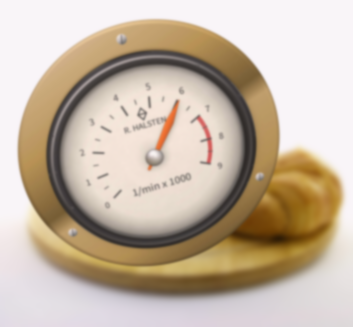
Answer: 6000 rpm
